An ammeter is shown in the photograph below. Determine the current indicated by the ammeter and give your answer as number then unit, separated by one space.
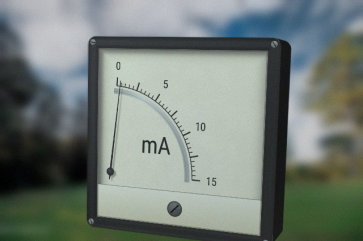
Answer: 0.5 mA
